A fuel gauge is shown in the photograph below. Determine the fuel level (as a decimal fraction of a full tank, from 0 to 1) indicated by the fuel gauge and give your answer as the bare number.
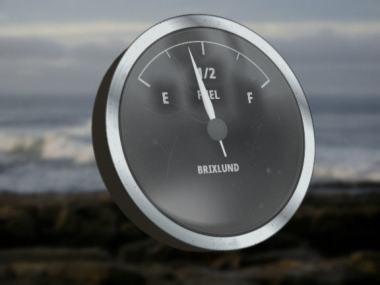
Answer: 0.375
